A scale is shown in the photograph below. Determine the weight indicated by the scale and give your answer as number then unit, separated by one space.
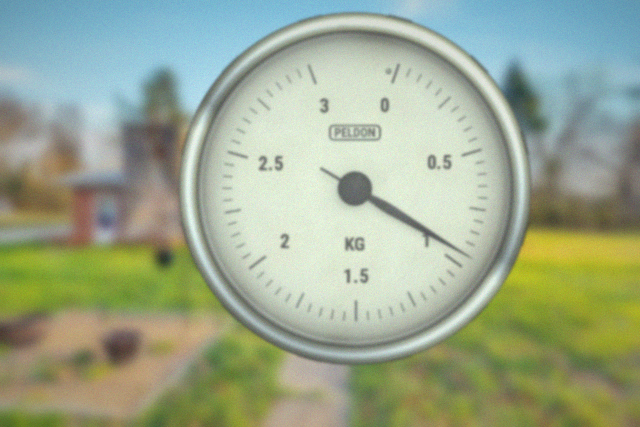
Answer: 0.95 kg
